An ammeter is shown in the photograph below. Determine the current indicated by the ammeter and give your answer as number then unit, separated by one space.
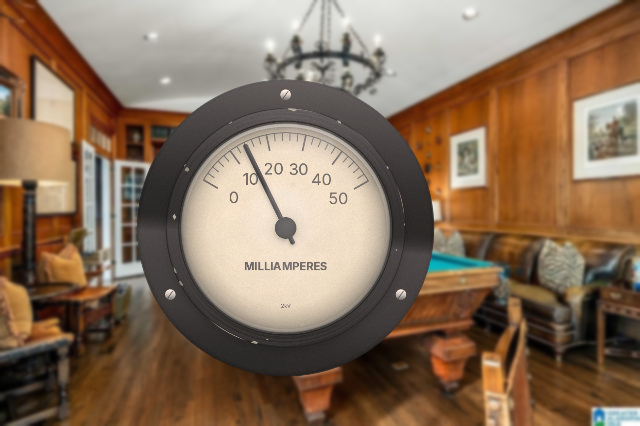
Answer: 14 mA
